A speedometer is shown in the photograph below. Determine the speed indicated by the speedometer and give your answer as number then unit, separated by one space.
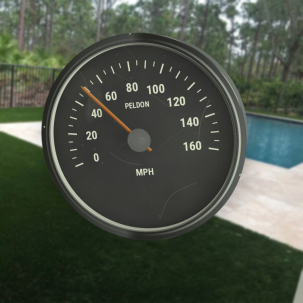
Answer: 50 mph
